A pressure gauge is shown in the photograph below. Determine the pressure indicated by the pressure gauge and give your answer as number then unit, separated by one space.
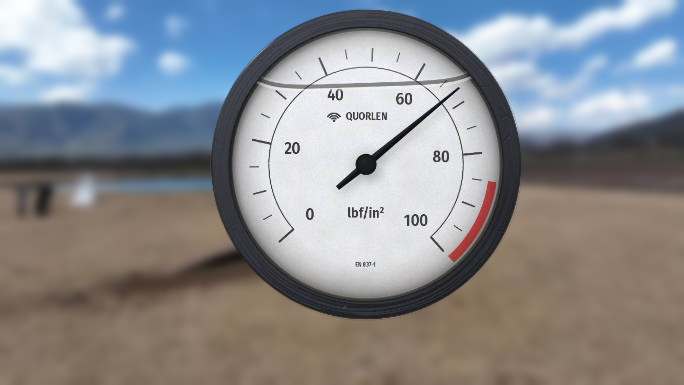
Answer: 67.5 psi
